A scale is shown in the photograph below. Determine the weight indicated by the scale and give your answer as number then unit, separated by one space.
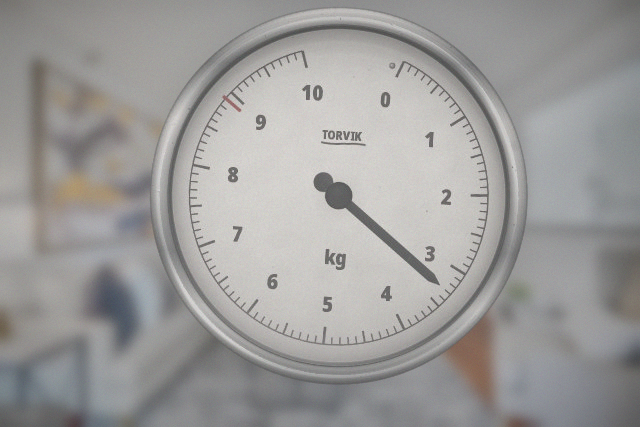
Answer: 3.3 kg
